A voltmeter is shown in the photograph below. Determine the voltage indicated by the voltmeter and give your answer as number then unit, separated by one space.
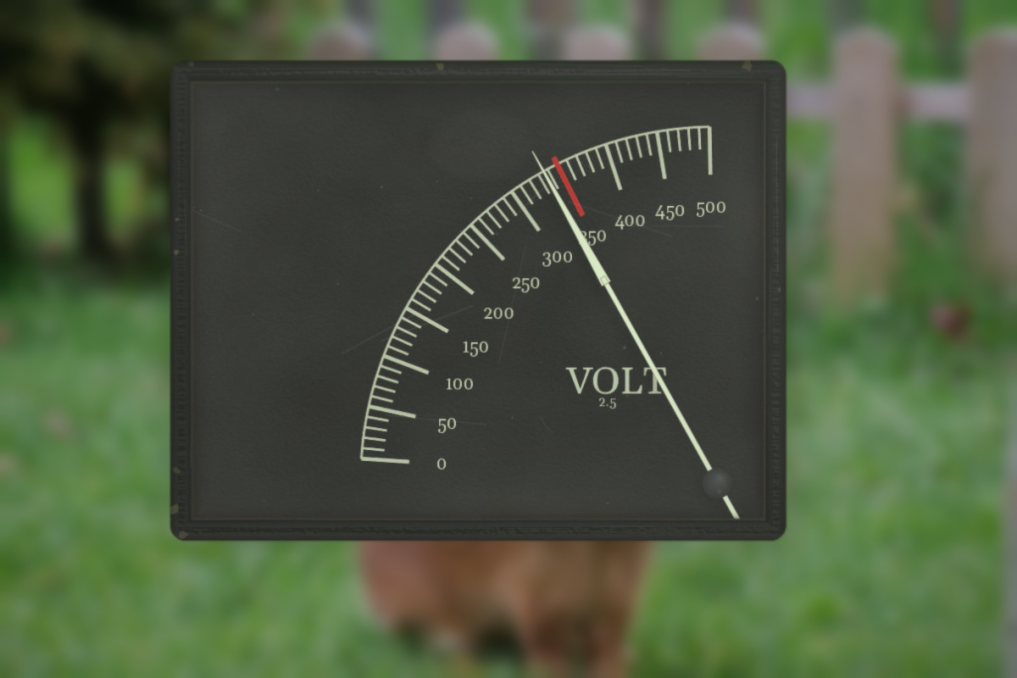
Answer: 335 V
